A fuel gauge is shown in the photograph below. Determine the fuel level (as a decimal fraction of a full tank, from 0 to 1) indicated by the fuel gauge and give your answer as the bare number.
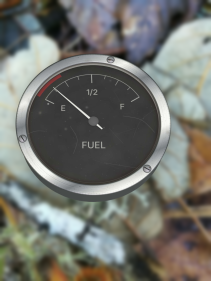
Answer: 0.125
